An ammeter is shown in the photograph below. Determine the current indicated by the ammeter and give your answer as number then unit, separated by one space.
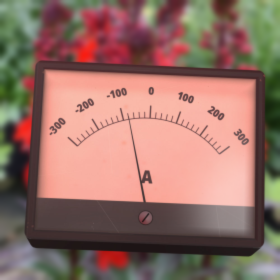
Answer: -80 A
